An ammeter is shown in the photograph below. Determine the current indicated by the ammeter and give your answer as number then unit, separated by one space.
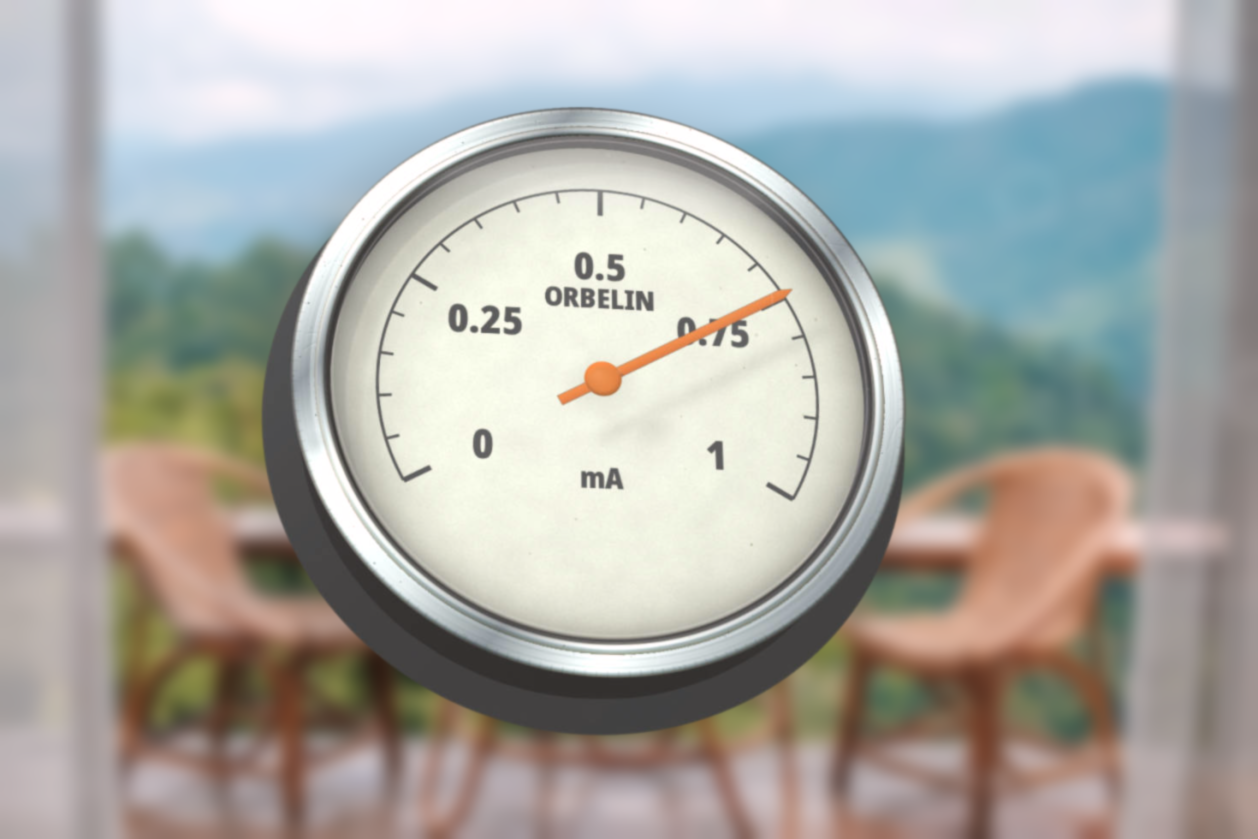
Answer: 0.75 mA
